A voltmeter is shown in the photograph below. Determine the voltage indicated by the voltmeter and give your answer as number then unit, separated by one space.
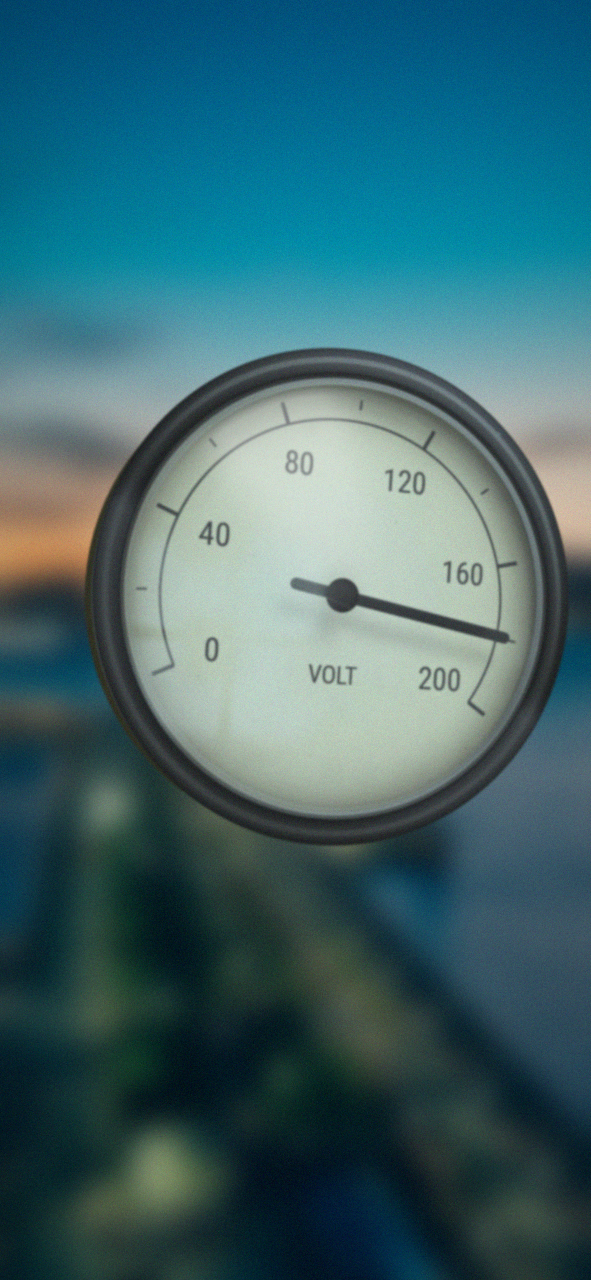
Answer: 180 V
